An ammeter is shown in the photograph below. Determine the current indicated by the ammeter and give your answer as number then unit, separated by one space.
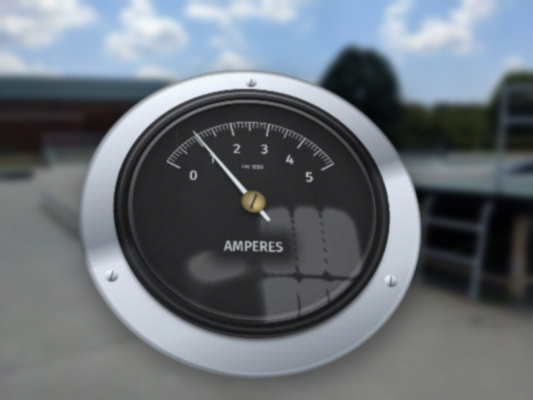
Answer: 1 A
